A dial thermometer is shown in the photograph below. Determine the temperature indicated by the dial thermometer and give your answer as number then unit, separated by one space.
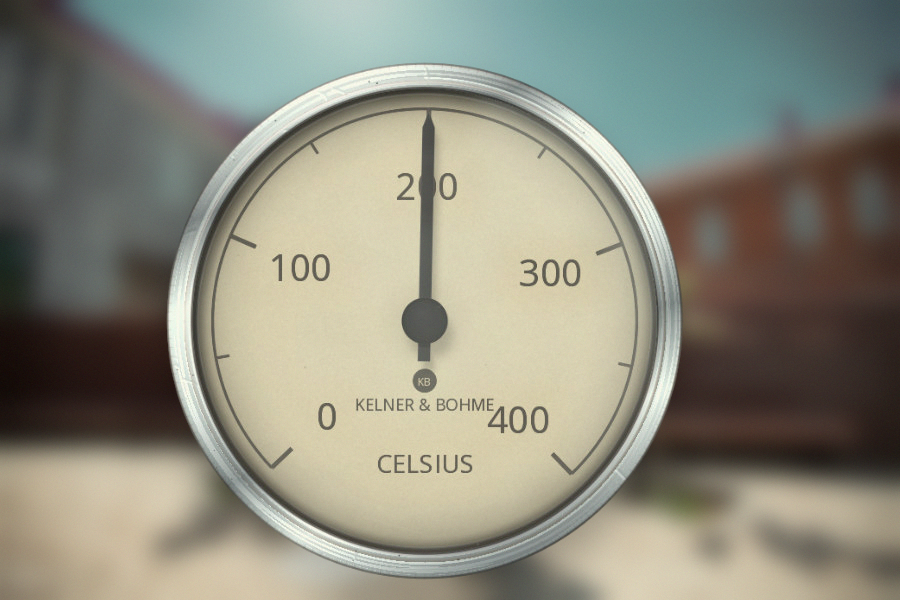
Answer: 200 °C
